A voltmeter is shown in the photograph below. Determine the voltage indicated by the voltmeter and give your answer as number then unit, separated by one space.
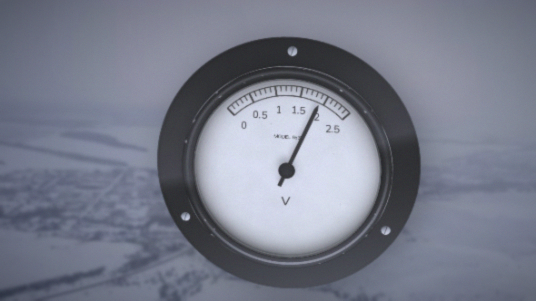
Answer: 1.9 V
